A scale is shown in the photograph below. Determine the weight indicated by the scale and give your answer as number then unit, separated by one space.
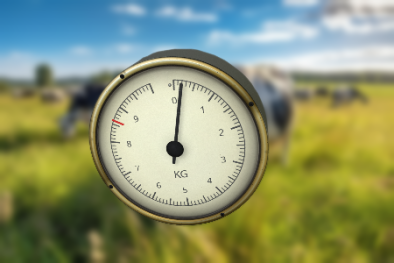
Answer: 0.2 kg
